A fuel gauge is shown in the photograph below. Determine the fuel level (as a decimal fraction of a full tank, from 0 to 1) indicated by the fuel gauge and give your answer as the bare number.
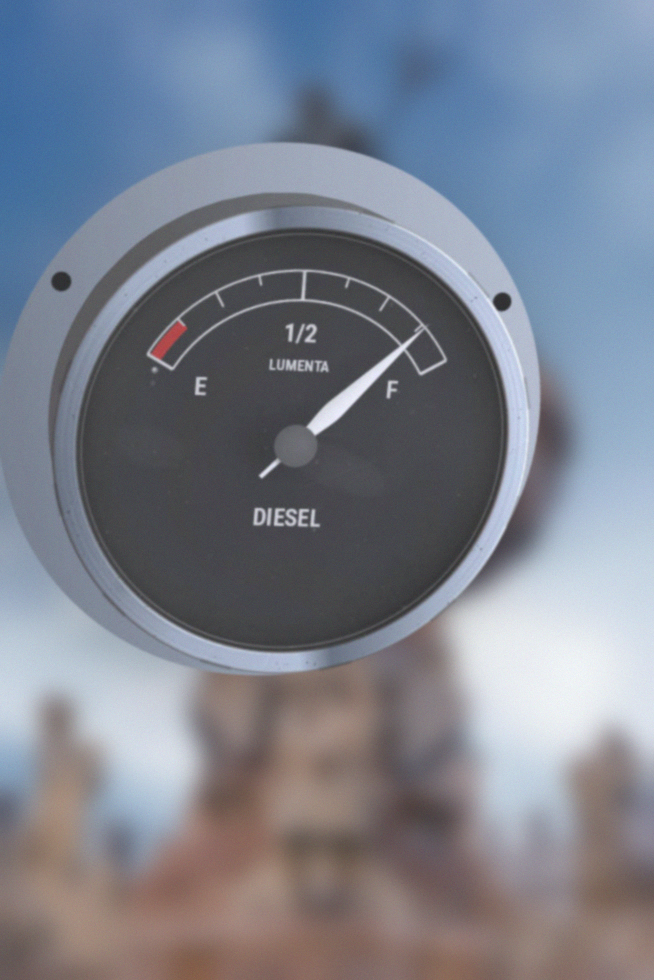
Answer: 0.875
